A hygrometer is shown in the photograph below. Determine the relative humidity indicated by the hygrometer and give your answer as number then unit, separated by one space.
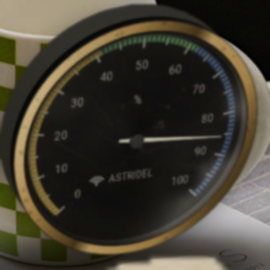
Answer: 85 %
